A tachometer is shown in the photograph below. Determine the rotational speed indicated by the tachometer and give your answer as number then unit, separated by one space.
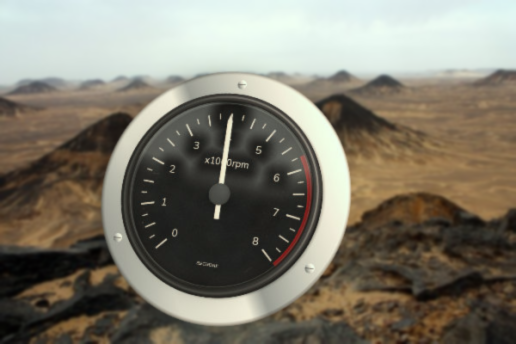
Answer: 4000 rpm
